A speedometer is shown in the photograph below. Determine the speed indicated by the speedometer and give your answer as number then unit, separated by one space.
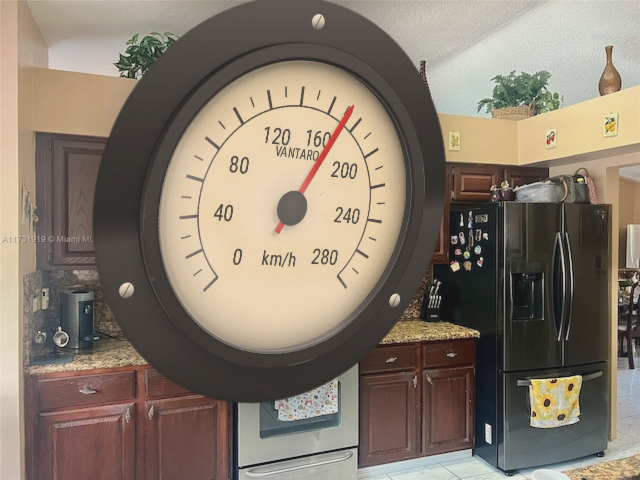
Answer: 170 km/h
